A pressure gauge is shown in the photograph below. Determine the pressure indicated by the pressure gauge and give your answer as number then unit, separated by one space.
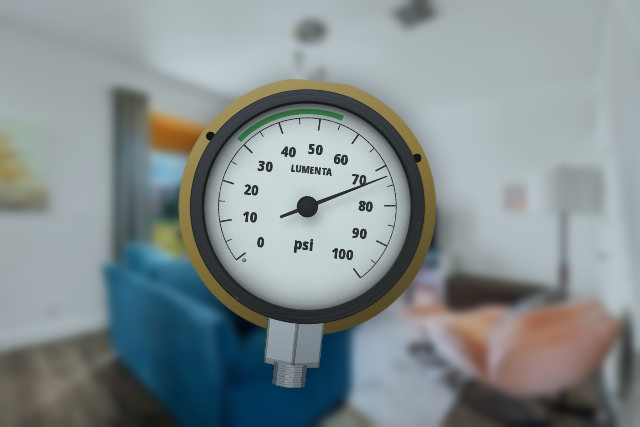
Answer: 72.5 psi
